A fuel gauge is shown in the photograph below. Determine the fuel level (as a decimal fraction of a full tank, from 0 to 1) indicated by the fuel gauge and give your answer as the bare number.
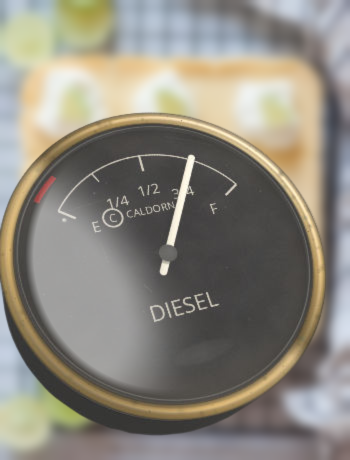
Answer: 0.75
